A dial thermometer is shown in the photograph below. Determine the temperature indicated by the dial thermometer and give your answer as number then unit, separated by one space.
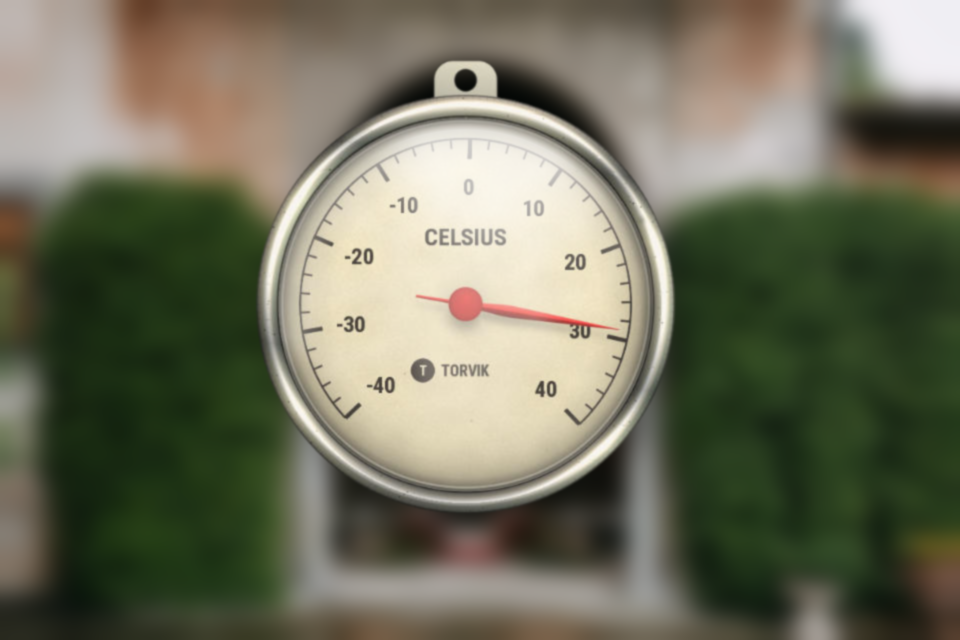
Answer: 29 °C
